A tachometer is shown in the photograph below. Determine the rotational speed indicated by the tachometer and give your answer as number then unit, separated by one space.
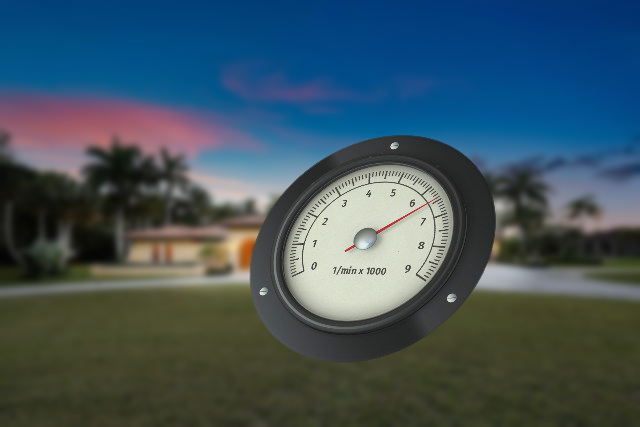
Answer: 6500 rpm
